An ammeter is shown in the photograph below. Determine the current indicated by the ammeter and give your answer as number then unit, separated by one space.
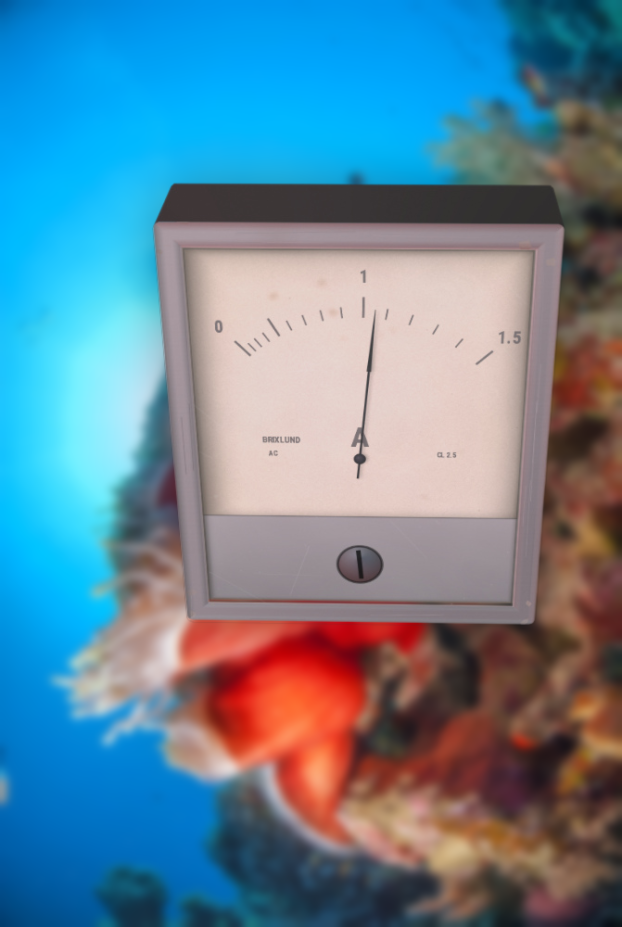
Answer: 1.05 A
